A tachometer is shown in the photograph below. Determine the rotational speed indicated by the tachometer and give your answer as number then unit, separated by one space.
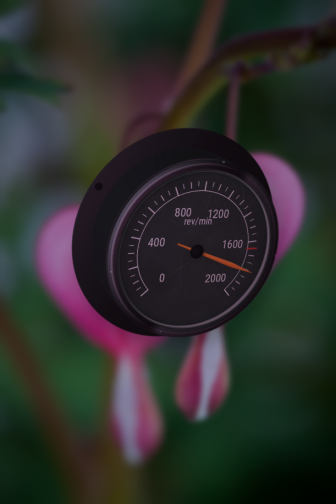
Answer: 1800 rpm
